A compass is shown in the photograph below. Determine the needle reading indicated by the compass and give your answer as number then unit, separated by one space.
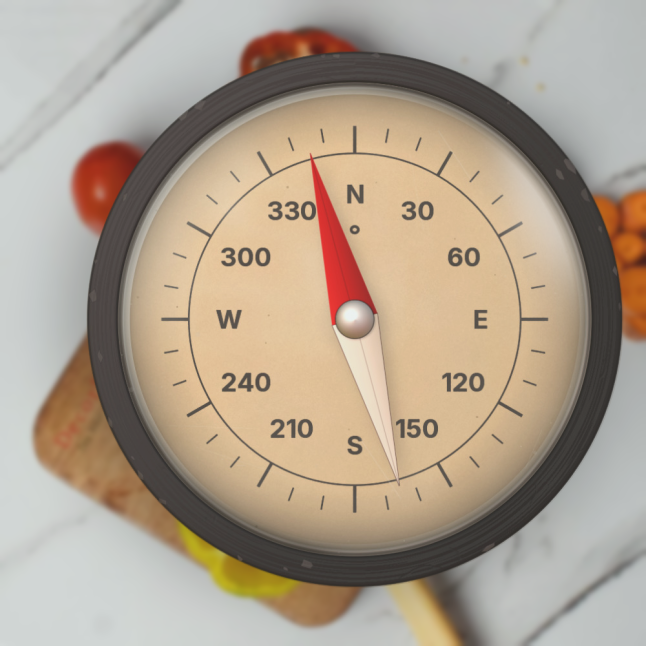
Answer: 345 °
